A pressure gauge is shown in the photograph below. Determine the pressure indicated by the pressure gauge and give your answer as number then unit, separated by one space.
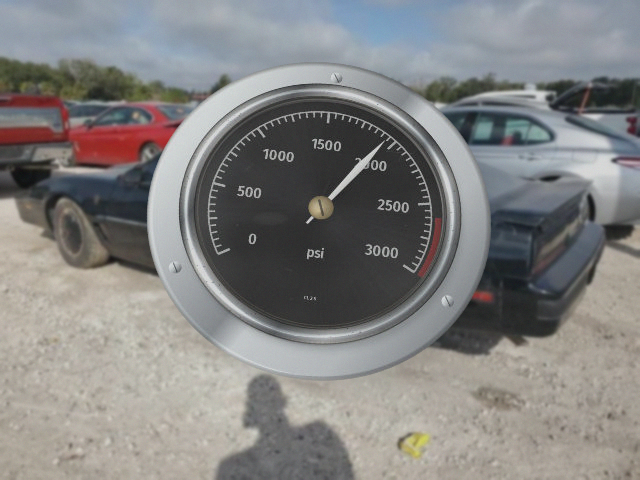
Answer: 1950 psi
